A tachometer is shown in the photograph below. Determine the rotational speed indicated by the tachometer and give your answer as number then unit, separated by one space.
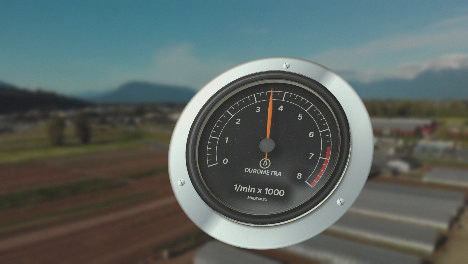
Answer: 3600 rpm
